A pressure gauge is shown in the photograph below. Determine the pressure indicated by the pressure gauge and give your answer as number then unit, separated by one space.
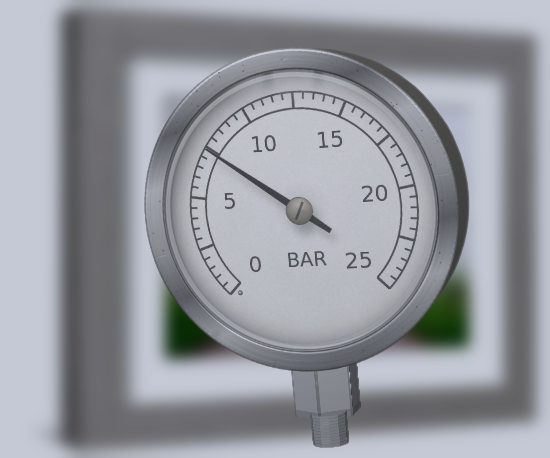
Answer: 7.5 bar
